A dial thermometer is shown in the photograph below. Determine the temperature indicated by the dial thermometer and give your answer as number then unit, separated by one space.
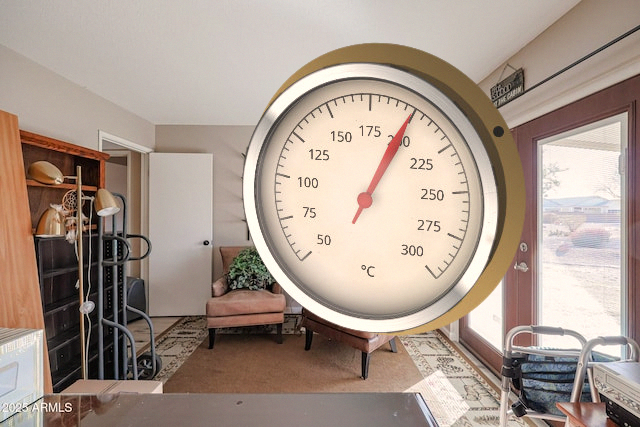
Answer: 200 °C
